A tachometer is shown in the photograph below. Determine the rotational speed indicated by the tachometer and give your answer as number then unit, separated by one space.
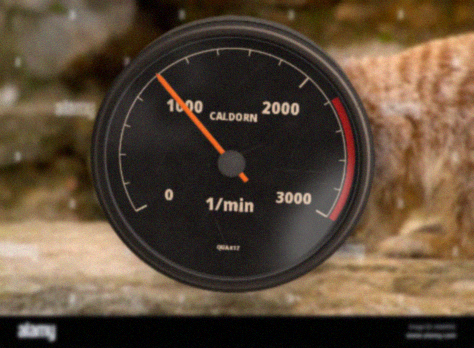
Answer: 1000 rpm
